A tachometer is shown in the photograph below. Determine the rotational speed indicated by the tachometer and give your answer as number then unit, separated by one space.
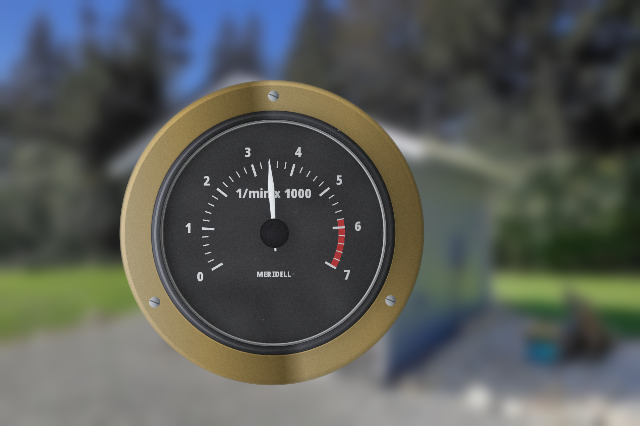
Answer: 3400 rpm
